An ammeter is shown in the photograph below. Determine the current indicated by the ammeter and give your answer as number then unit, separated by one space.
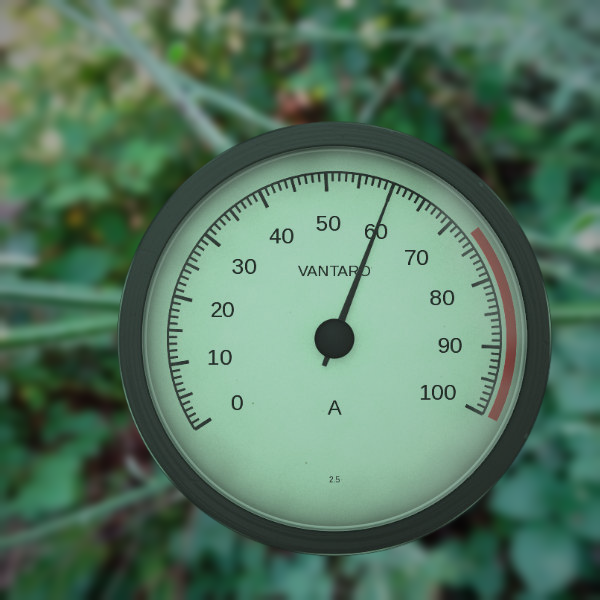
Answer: 60 A
